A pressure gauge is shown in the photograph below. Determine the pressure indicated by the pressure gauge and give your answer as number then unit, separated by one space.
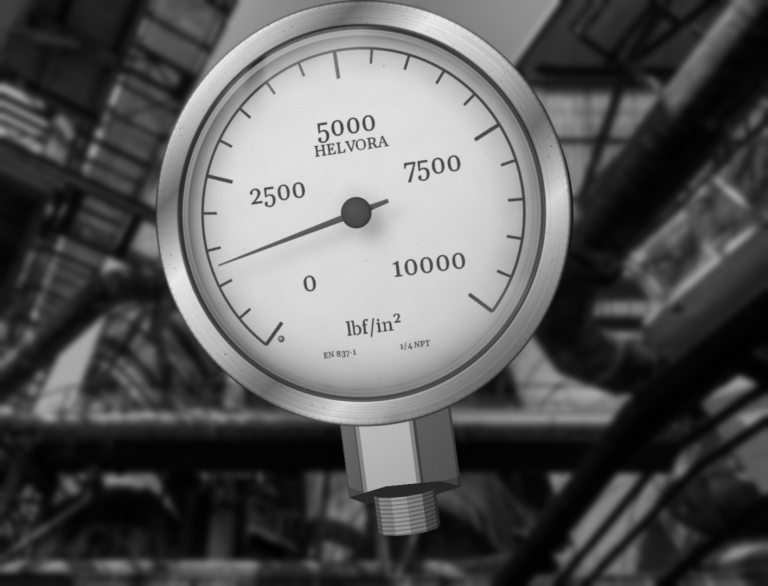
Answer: 1250 psi
